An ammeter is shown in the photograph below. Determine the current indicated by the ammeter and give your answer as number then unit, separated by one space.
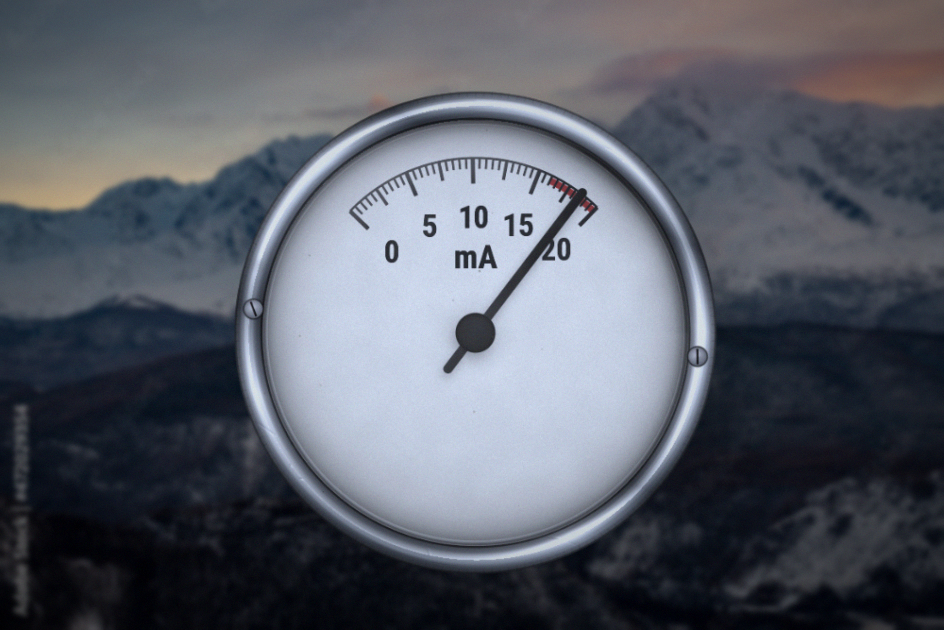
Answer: 18.5 mA
